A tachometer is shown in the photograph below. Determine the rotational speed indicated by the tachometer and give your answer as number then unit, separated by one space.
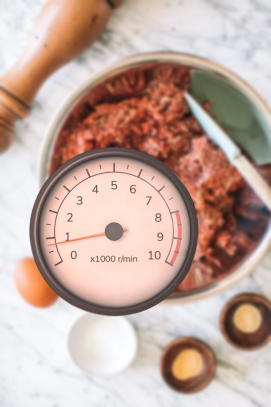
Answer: 750 rpm
